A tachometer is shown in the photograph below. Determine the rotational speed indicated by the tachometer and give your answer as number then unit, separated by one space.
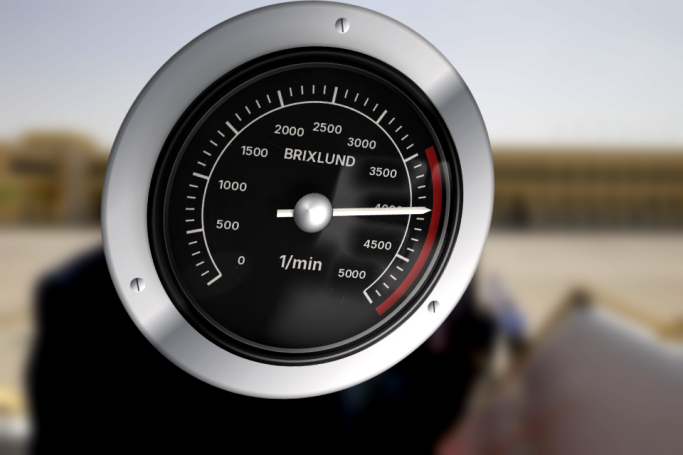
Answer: 4000 rpm
